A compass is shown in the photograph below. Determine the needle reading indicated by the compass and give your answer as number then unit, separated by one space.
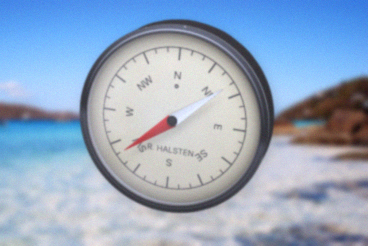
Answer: 230 °
